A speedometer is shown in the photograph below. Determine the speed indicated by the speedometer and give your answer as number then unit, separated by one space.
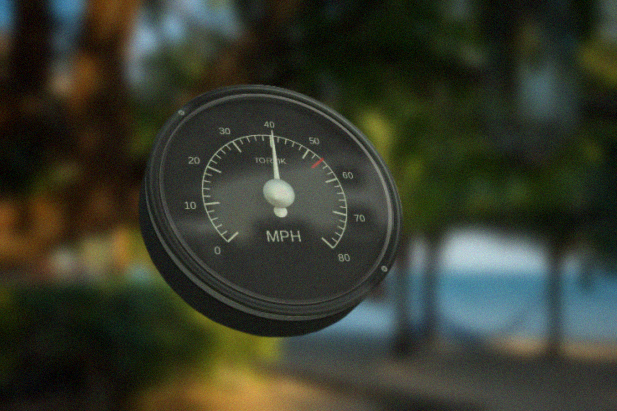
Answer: 40 mph
